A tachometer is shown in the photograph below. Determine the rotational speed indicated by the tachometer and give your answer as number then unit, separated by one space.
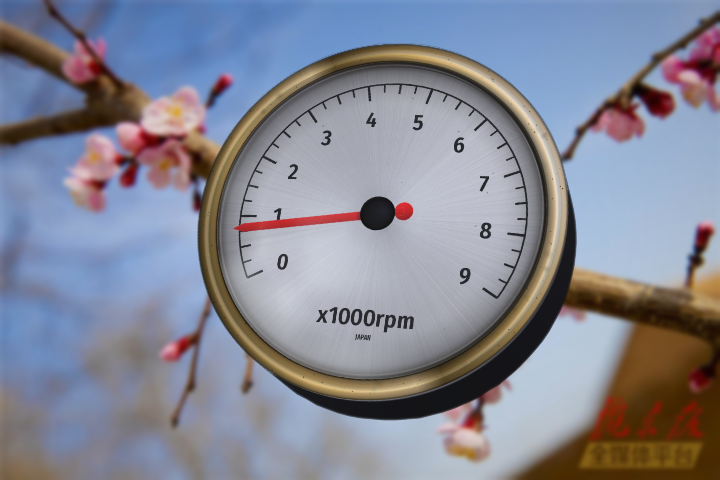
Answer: 750 rpm
